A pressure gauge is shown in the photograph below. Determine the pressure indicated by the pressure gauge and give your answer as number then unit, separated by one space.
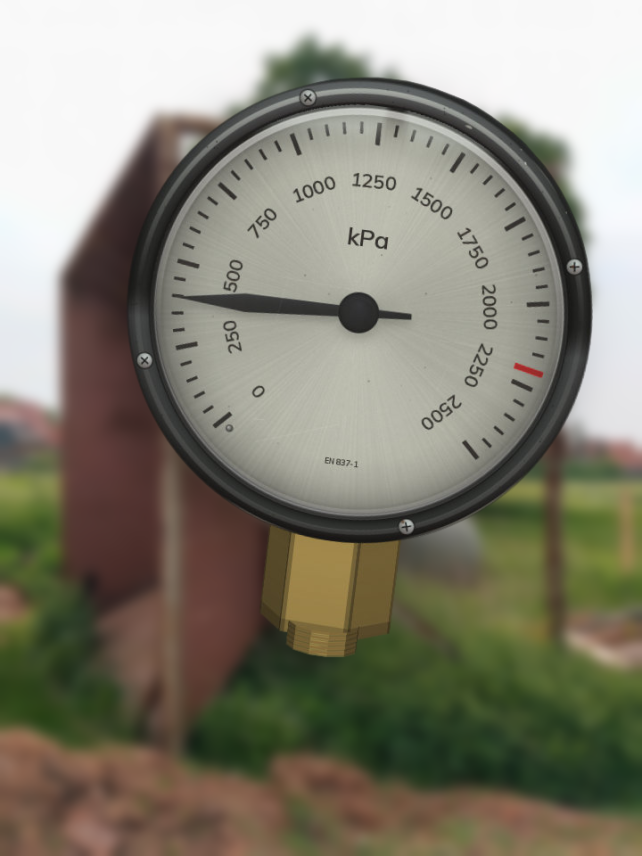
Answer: 400 kPa
